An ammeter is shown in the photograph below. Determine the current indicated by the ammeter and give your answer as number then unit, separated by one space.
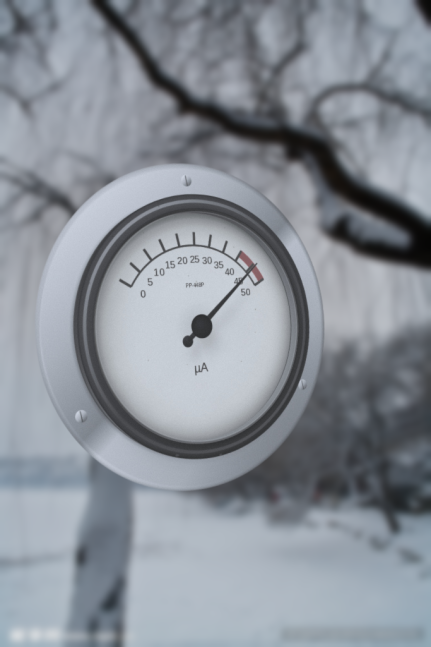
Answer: 45 µA
